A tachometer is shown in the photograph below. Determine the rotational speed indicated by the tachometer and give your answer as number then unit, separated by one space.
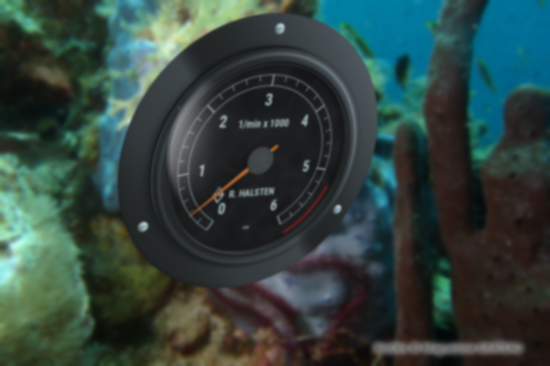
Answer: 400 rpm
